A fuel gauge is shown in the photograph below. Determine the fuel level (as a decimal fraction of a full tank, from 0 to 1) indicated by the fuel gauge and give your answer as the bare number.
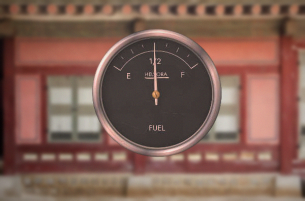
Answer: 0.5
